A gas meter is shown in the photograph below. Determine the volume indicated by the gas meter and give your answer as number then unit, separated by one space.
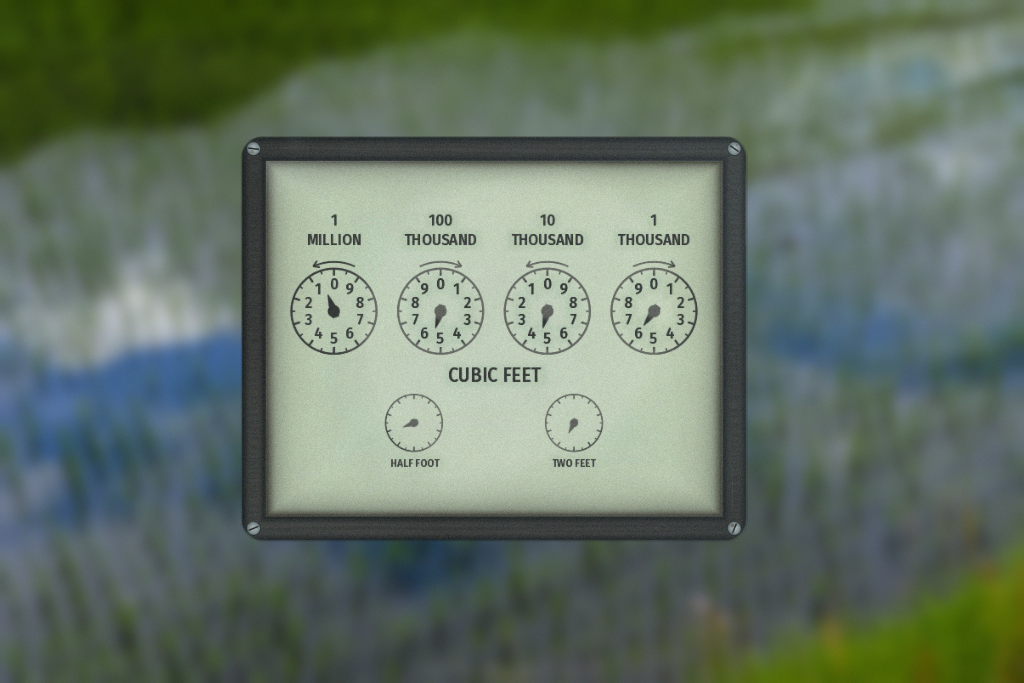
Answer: 54600 ft³
